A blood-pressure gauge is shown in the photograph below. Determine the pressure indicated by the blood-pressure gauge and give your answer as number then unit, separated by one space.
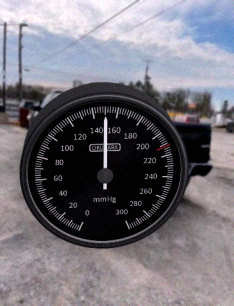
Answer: 150 mmHg
